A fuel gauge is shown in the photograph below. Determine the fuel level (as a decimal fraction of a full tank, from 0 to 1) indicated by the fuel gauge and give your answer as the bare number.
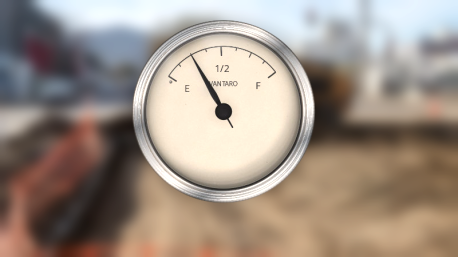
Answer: 0.25
